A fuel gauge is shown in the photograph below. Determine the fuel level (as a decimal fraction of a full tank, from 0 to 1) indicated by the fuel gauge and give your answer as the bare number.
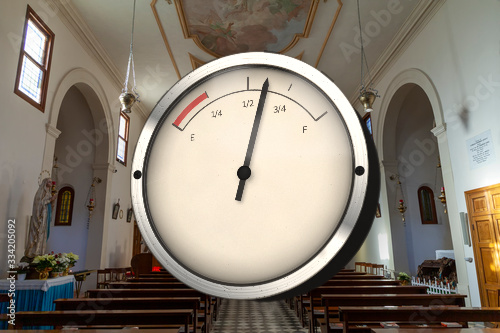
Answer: 0.625
